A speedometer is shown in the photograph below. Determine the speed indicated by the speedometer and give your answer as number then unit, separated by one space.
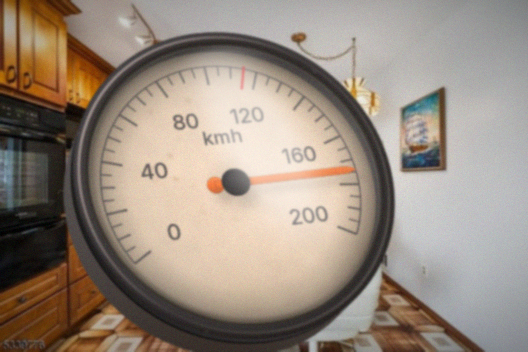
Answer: 175 km/h
